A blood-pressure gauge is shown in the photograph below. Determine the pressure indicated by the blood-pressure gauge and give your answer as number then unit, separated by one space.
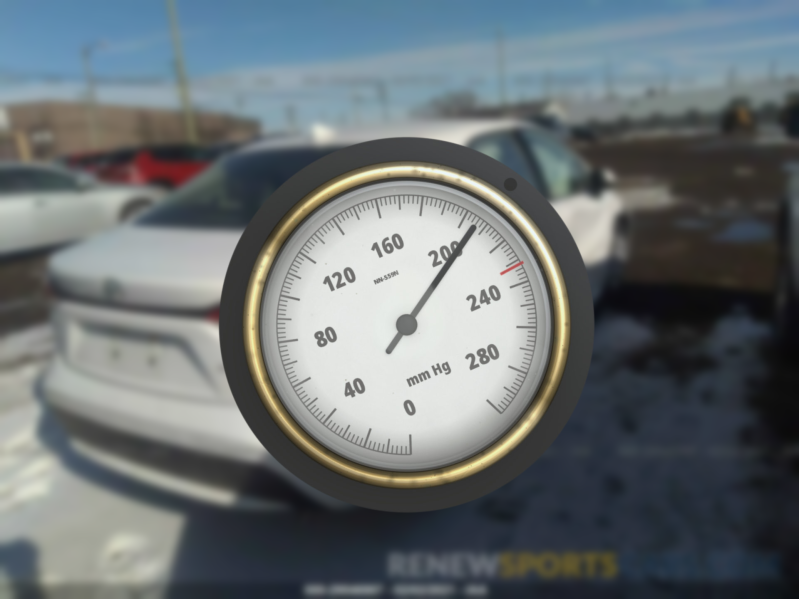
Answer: 206 mmHg
